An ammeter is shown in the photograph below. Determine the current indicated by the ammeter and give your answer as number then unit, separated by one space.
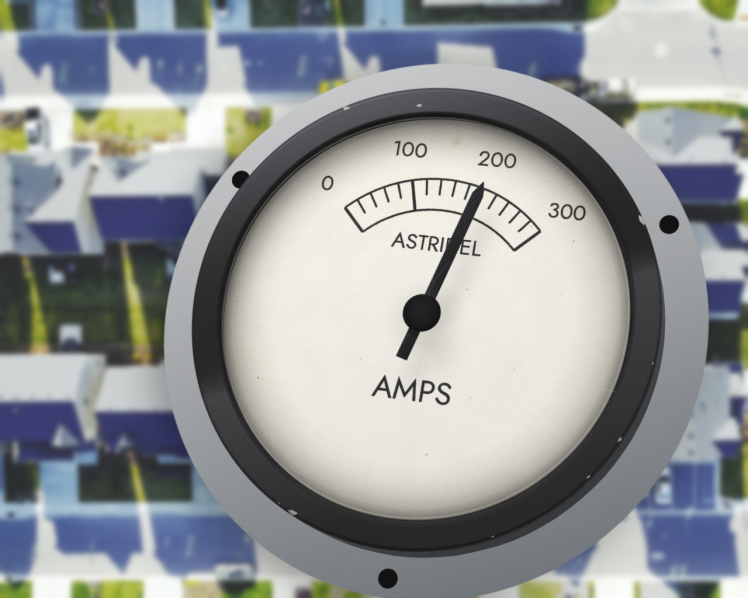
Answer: 200 A
